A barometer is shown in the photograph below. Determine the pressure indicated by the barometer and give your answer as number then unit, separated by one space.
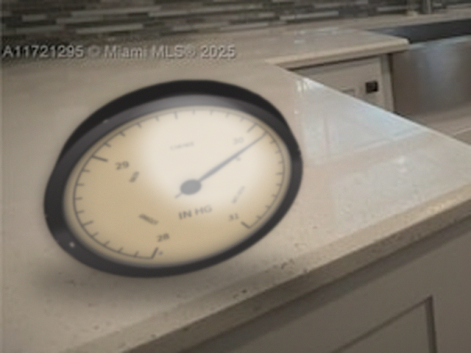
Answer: 30.1 inHg
